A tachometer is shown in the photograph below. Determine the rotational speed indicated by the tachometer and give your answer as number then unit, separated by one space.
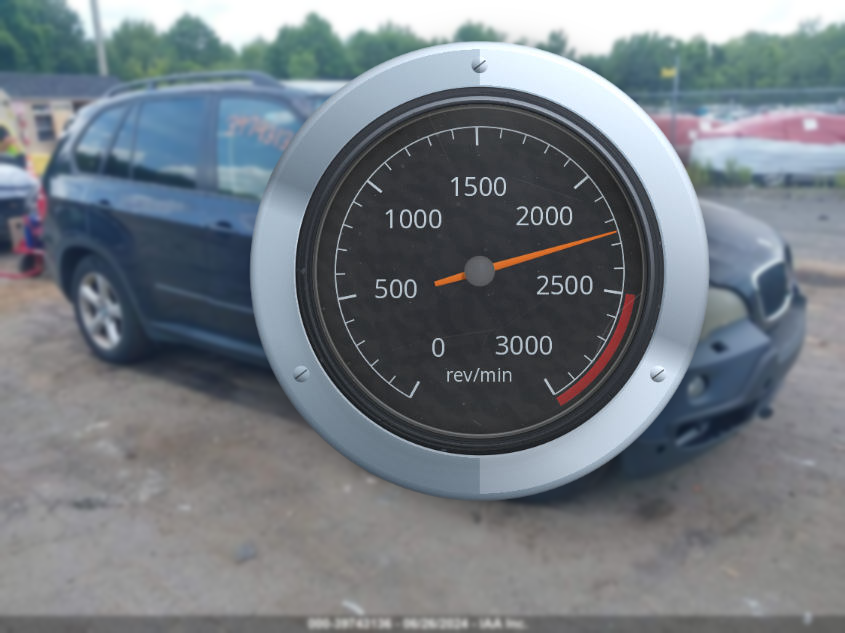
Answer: 2250 rpm
